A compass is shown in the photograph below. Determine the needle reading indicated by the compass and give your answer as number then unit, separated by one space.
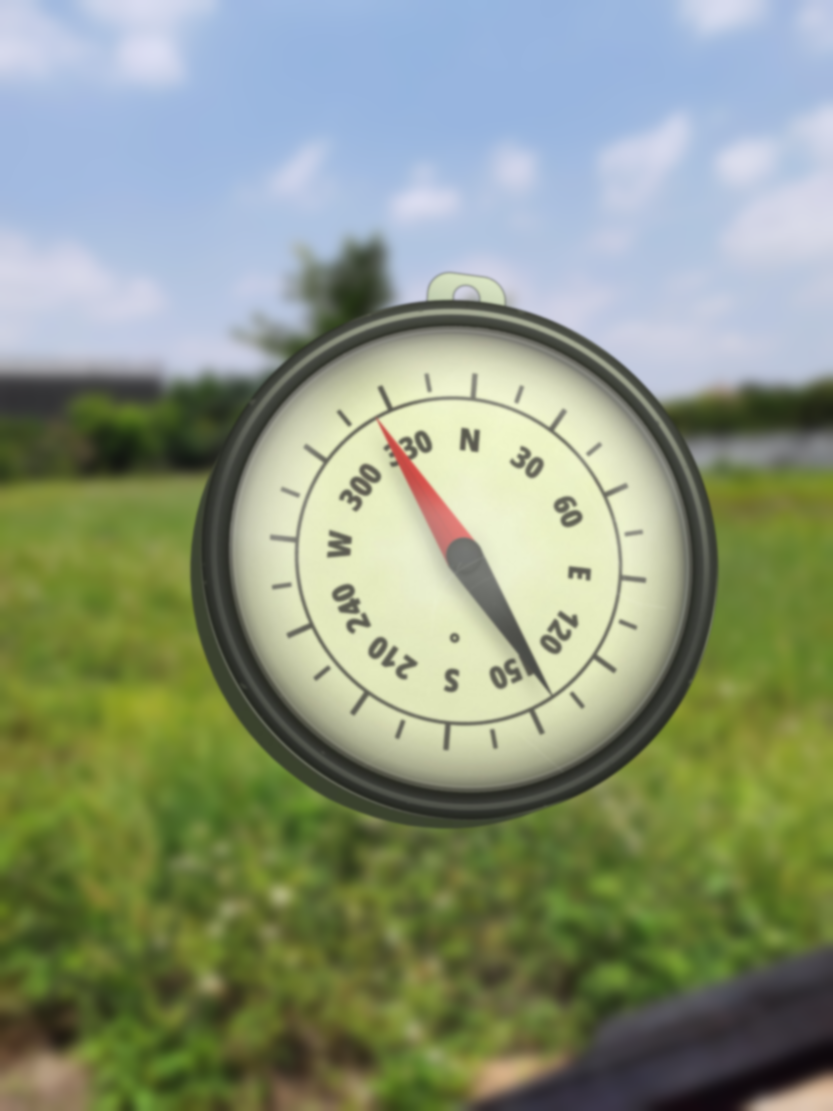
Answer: 322.5 °
